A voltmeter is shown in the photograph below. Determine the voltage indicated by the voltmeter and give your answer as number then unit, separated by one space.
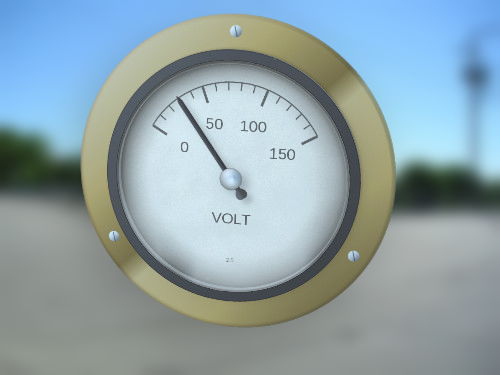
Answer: 30 V
